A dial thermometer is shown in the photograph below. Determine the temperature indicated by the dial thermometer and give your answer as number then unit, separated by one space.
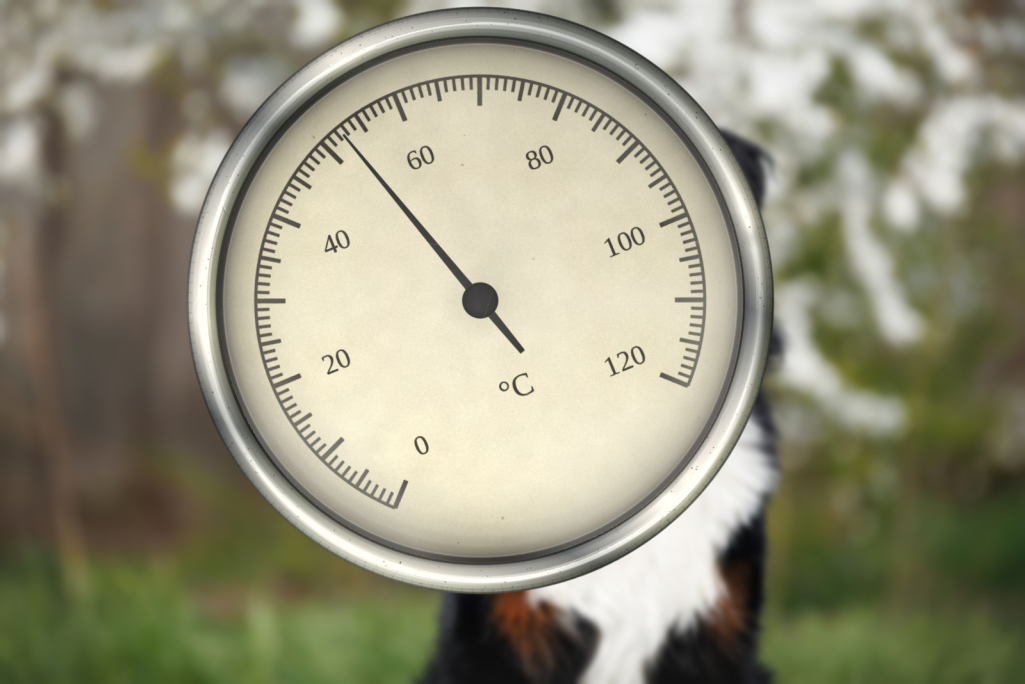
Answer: 52.5 °C
